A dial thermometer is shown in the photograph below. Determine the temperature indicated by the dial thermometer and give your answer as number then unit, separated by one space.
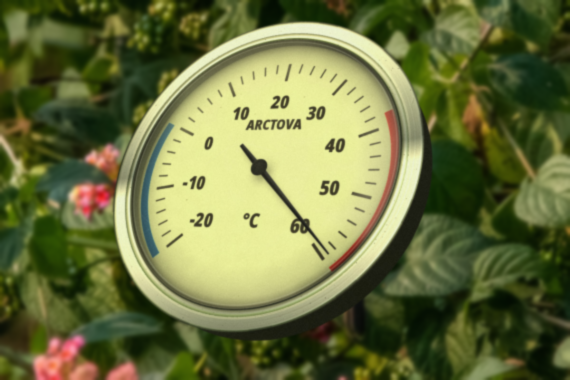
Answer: 59 °C
